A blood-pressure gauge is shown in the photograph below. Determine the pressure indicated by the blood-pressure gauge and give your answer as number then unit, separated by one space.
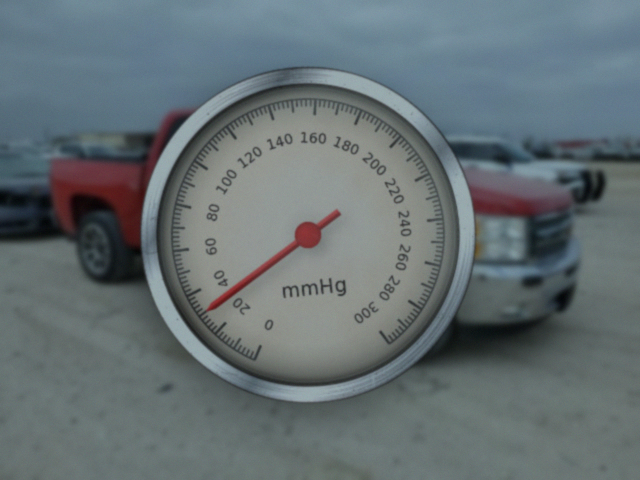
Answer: 30 mmHg
